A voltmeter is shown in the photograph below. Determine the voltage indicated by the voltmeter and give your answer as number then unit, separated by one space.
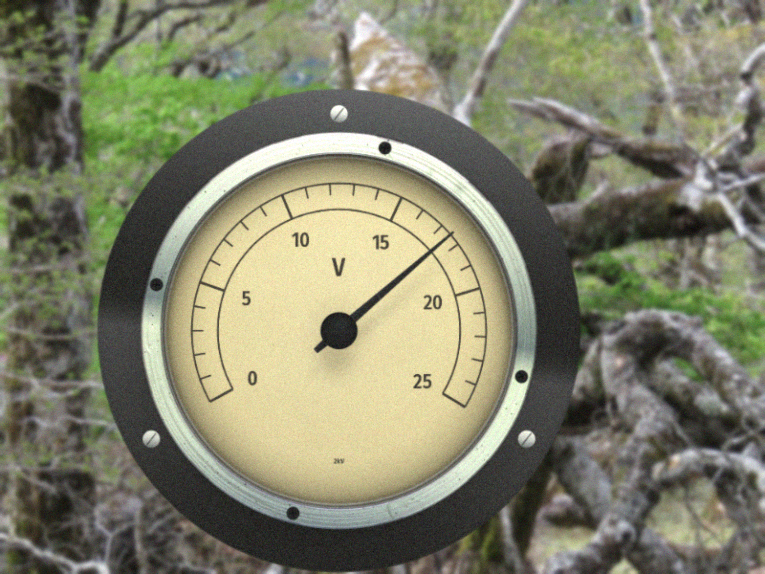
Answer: 17.5 V
